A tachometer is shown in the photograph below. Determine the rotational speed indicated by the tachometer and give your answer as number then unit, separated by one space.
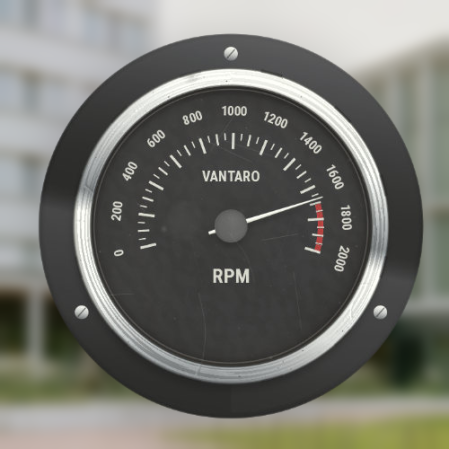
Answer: 1675 rpm
